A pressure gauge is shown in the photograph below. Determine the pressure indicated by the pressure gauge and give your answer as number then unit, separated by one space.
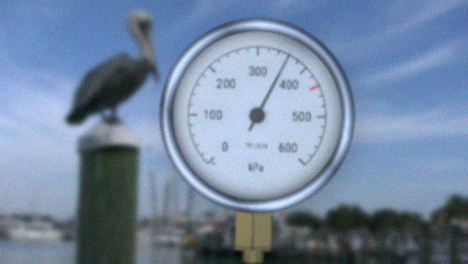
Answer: 360 kPa
